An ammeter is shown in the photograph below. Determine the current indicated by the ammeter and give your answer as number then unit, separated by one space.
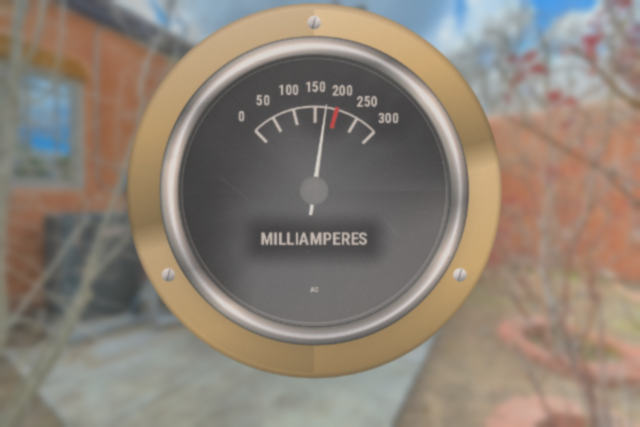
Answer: 175 mA
